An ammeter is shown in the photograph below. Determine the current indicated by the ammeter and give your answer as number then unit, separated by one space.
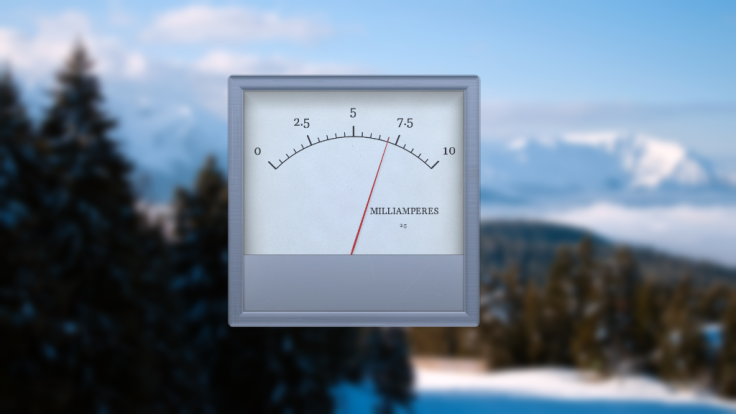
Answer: 7 mA
